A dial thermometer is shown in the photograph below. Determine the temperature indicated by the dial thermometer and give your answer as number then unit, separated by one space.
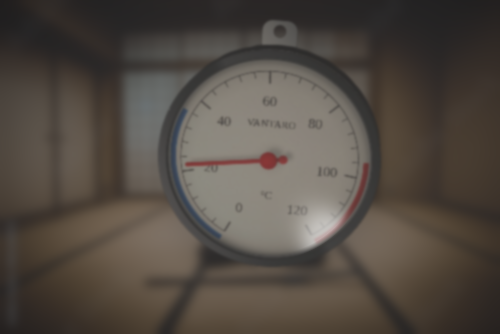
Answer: 22 °C
